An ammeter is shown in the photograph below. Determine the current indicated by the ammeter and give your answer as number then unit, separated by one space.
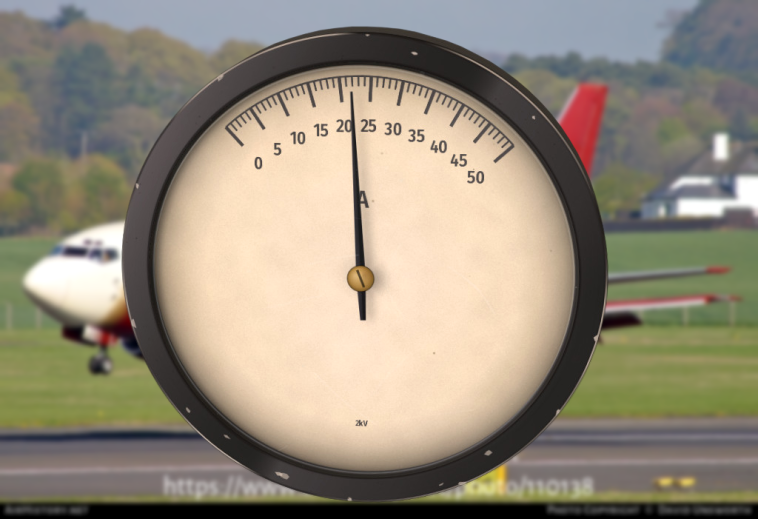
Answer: 22 A
